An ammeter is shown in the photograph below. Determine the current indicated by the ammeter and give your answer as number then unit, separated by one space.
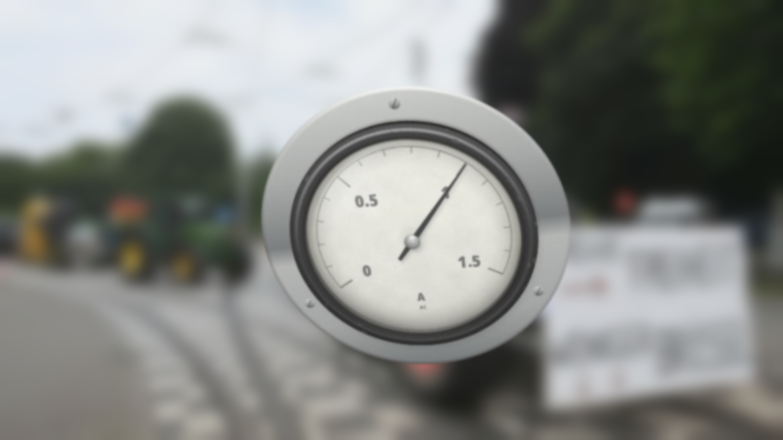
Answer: 1 A
